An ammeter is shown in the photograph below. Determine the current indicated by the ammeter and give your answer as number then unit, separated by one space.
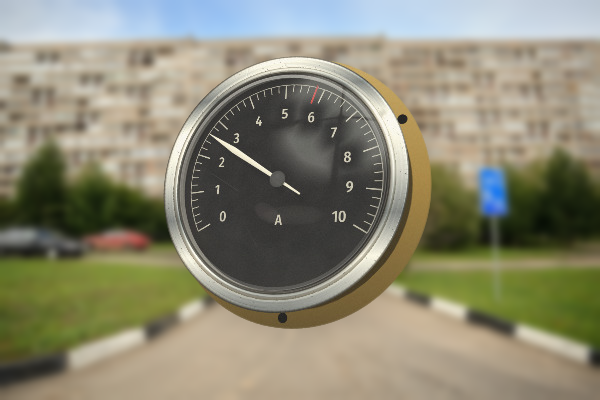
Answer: 2.6 A
